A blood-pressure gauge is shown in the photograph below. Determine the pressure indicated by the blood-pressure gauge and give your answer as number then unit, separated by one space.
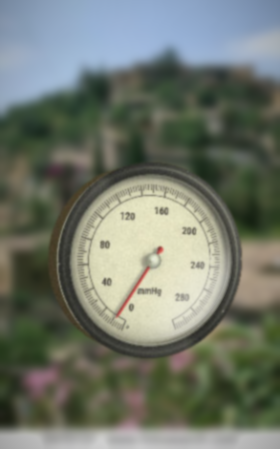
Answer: 10 mmHg
